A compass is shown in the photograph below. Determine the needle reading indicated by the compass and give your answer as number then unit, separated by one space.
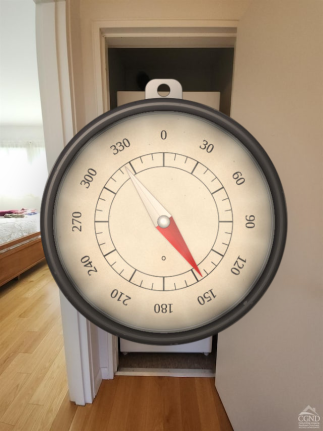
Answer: 145 °
